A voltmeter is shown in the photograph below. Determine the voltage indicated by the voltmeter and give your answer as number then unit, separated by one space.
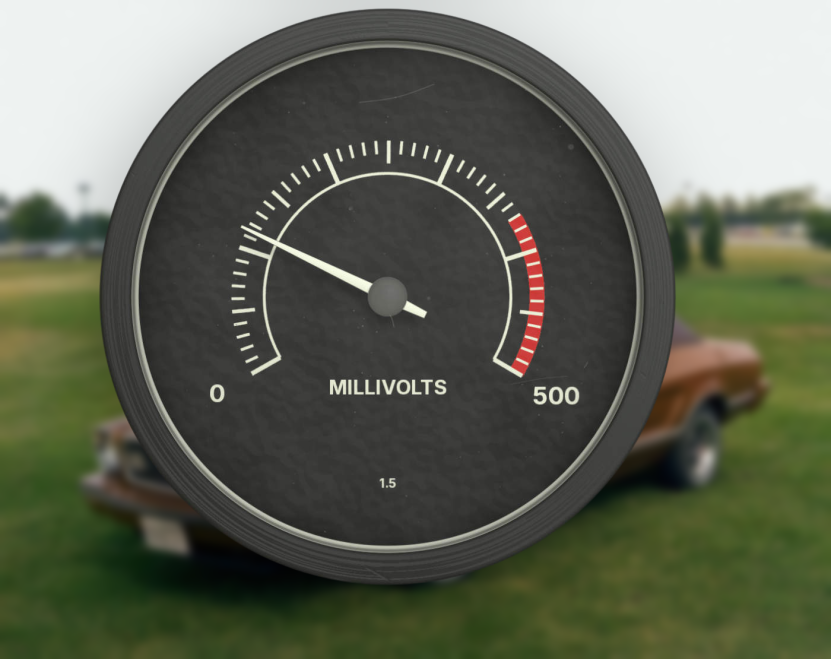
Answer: 115 mV
